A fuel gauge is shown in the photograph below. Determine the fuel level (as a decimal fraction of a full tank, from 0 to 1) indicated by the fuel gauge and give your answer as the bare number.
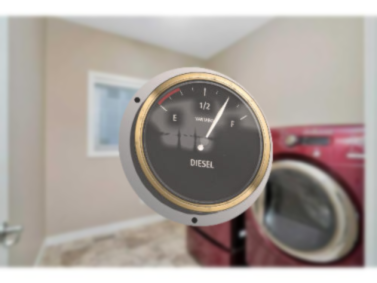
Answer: 0.75
